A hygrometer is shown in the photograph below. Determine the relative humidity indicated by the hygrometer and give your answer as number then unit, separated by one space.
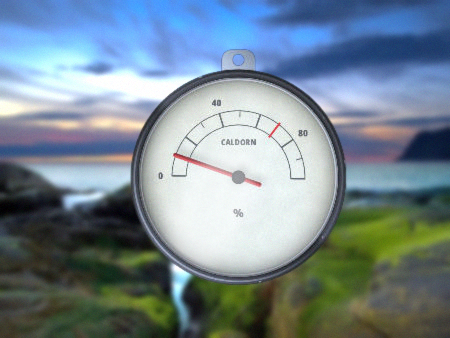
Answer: 10 %
